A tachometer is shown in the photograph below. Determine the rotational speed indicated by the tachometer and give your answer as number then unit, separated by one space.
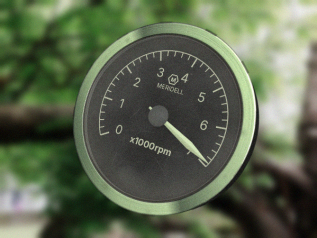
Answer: 6900 rpm
